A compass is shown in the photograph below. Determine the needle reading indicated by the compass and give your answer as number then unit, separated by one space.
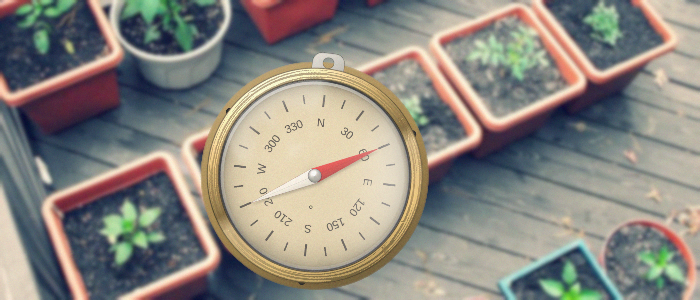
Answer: 60 °
